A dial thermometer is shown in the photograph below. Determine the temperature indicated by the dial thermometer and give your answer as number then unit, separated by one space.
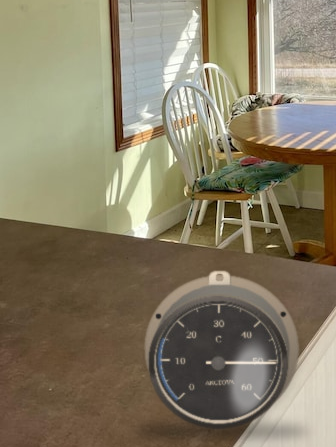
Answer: 50 °C
